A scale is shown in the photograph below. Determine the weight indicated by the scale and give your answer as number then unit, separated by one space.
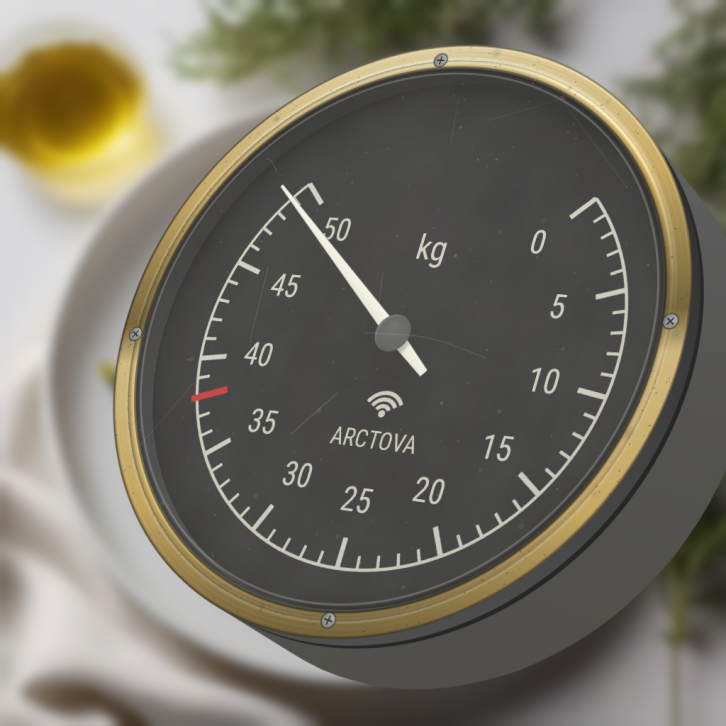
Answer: 49 kg
